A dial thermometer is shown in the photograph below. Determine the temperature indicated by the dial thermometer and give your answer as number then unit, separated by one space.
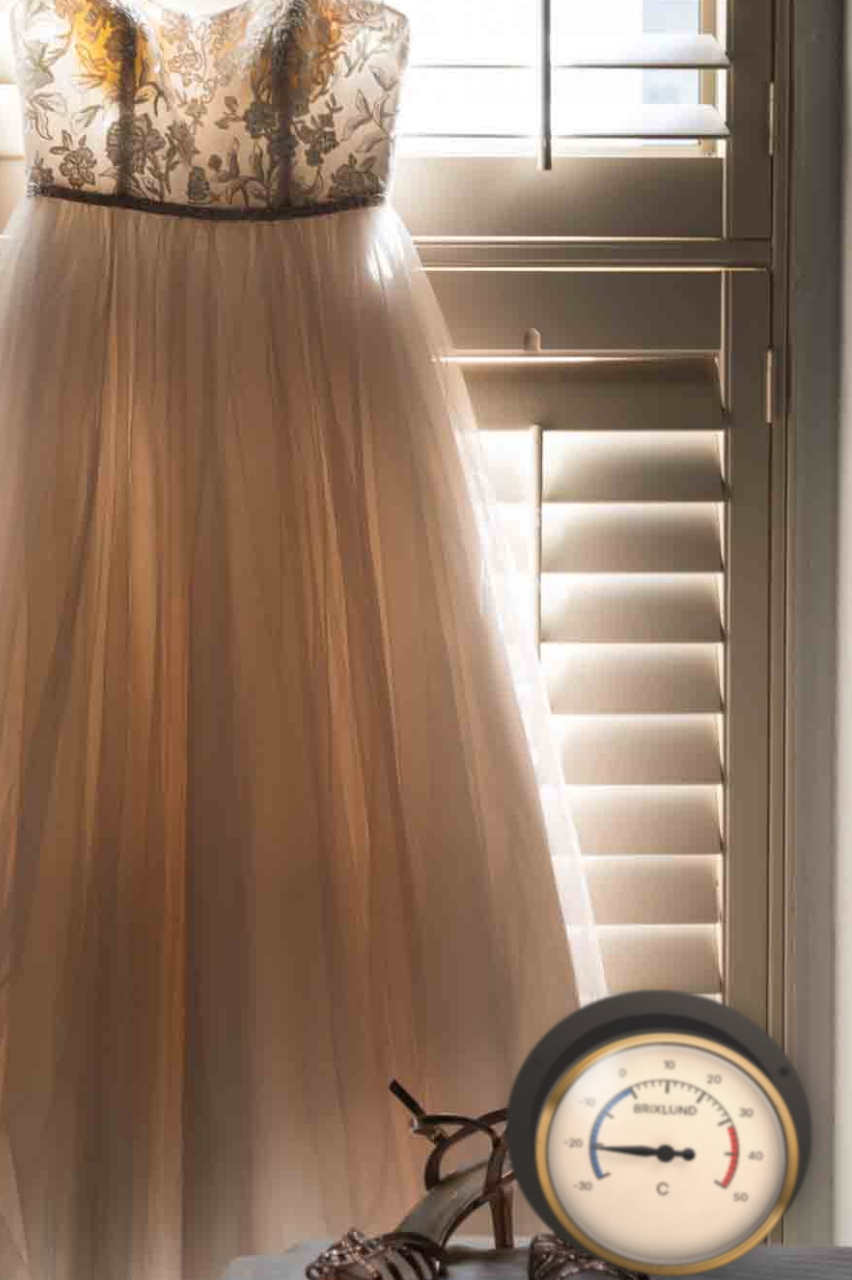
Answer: -20 °C
